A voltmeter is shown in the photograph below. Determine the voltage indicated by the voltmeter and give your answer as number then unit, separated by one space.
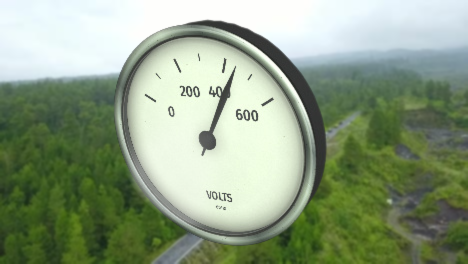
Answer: 450 V
